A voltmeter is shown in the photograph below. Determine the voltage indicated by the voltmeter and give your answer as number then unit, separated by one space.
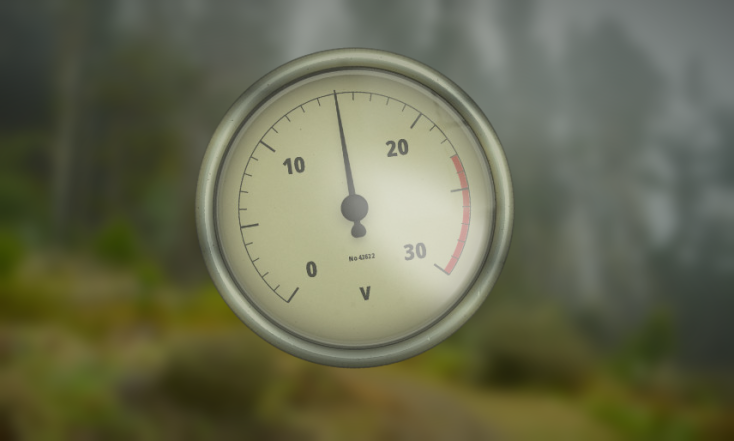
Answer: 15 V
